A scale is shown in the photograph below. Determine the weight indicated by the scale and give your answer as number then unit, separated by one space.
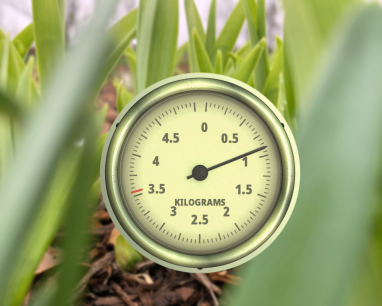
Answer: 0.9 kg
